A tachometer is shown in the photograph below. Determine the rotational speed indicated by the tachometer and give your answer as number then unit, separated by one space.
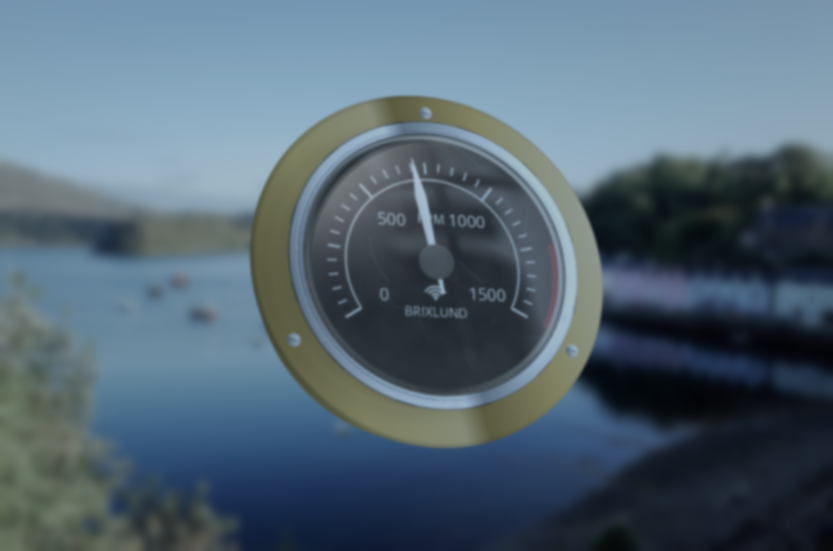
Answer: 700 rpm
